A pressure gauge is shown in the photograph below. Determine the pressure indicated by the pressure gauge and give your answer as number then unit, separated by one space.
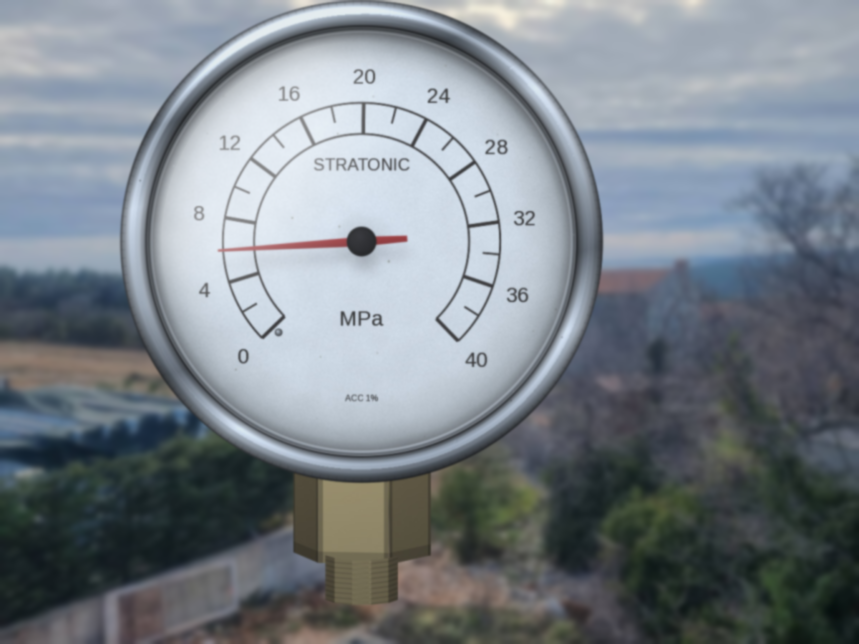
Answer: 6 MPa
